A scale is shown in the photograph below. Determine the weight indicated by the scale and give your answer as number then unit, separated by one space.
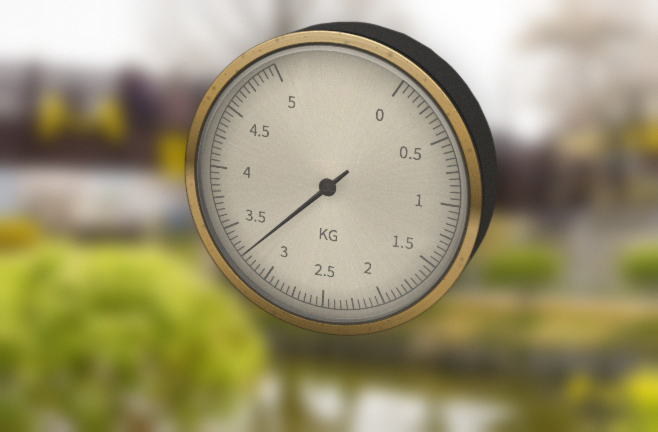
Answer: 3.25 kg
